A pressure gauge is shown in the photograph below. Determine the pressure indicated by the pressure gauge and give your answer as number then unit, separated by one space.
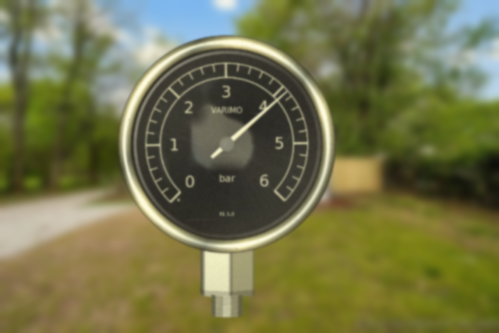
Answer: 4.1 bar
